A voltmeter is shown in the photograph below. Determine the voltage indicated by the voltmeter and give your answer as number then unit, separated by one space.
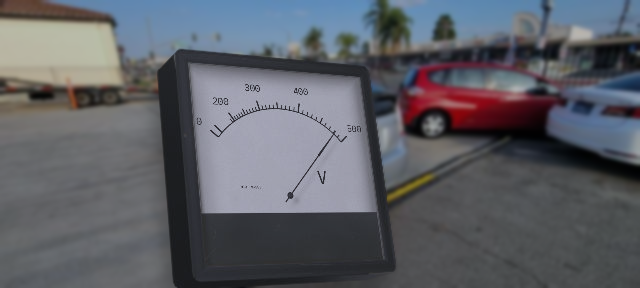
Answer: 480 V
